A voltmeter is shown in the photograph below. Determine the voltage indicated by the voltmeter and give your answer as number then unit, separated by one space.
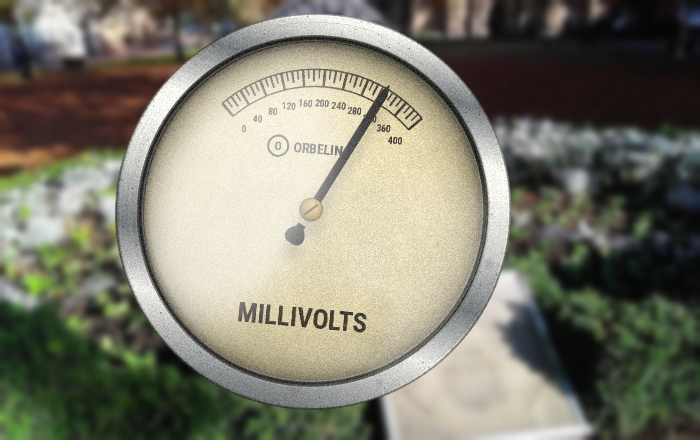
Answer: 320 mV
